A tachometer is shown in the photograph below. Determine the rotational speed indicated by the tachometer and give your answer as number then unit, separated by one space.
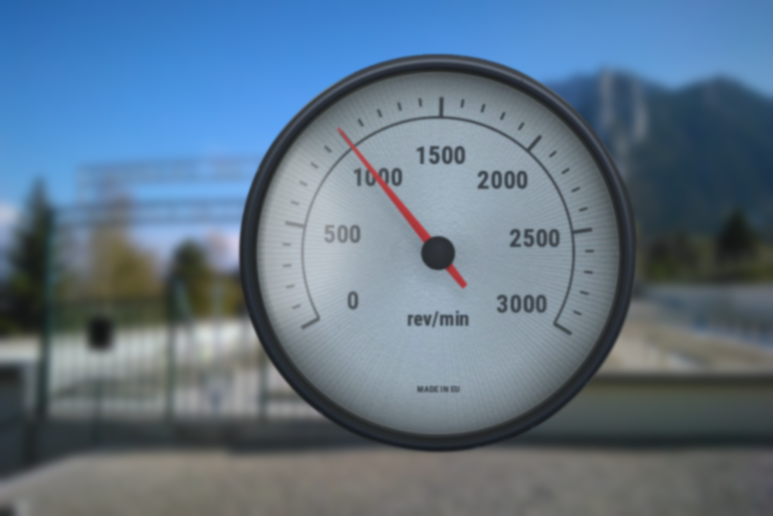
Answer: 1000 rpm
